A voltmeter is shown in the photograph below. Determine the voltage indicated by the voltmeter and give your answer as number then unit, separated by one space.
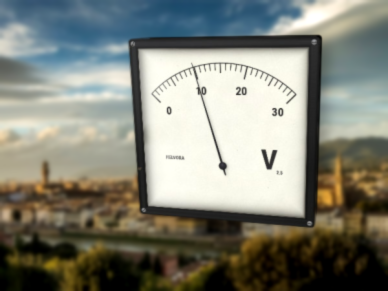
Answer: 10 V
